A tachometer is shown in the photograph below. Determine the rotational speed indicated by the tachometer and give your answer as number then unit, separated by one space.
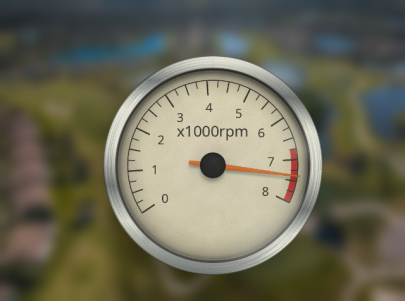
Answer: 7375 rpm
